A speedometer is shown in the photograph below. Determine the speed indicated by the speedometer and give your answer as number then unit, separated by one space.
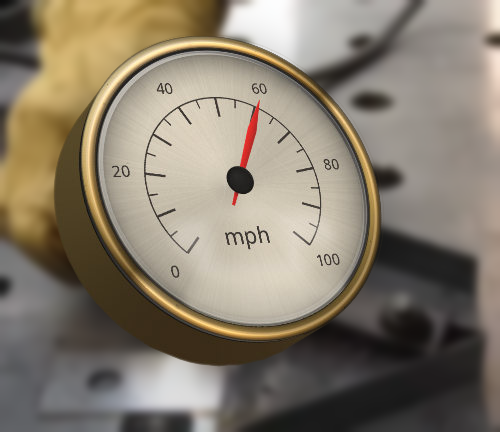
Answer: 60 mph
